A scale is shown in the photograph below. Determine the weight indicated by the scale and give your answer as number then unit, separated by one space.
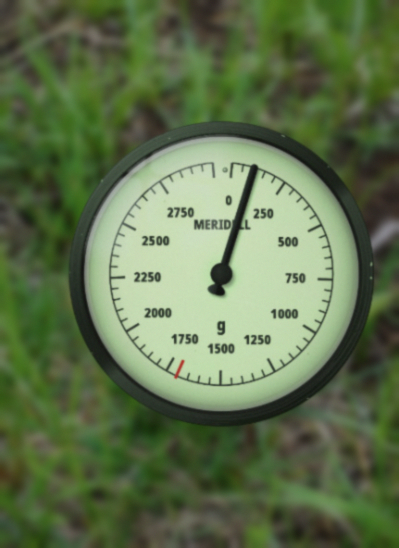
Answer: 100 g
